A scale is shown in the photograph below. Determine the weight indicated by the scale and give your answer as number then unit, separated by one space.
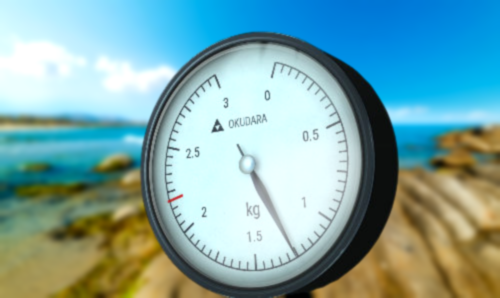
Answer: 1.25 kg
